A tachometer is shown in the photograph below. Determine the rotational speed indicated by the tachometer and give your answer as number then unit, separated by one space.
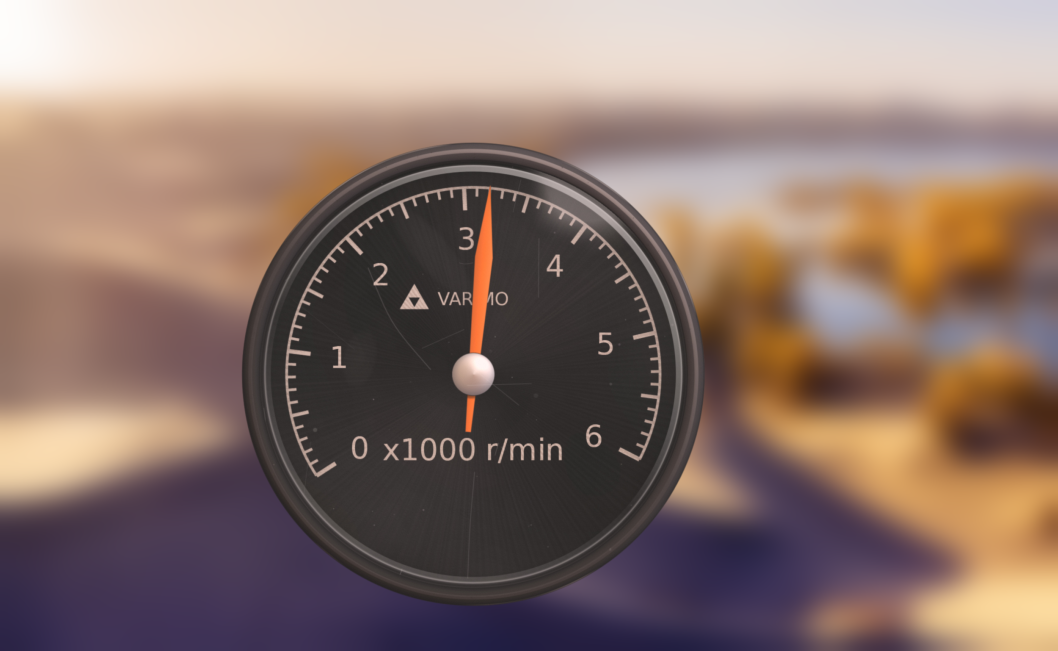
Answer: 3200 rpm
